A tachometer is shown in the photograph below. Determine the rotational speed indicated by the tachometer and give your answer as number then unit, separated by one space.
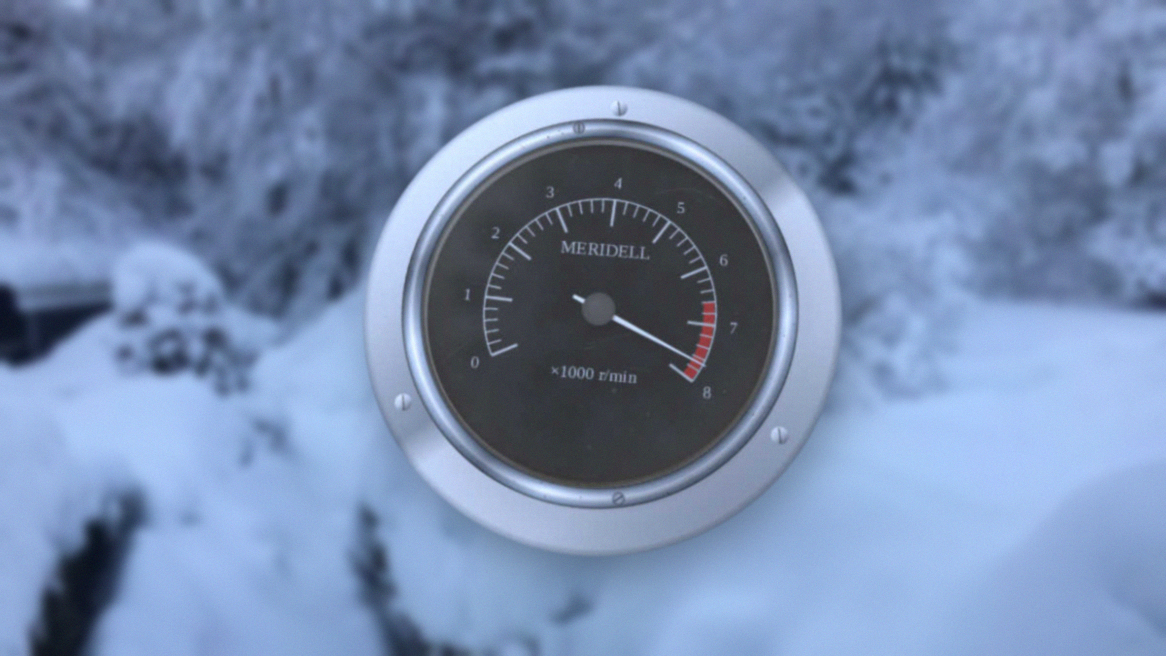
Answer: 7700 rpm
